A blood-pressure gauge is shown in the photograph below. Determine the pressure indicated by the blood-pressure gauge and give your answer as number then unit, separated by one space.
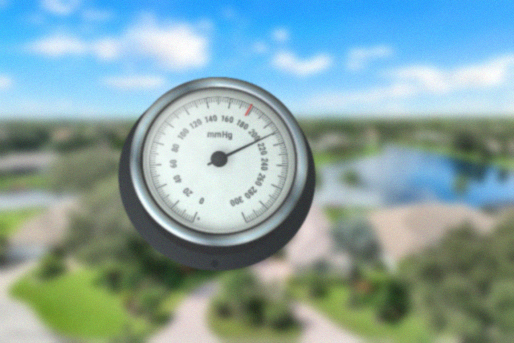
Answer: 210 mmHg
